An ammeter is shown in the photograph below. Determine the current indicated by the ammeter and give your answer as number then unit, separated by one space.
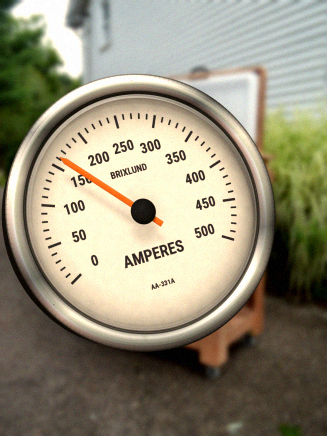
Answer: 160 A
